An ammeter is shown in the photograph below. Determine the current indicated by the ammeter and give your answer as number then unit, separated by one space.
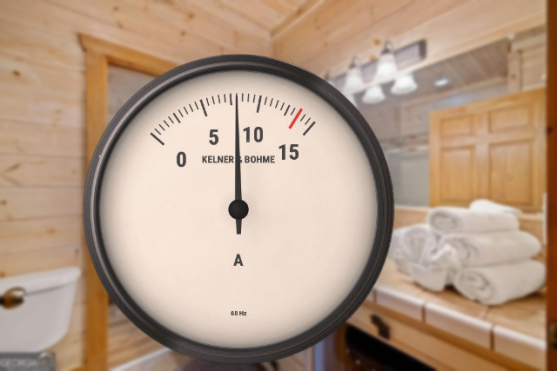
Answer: 8 A
